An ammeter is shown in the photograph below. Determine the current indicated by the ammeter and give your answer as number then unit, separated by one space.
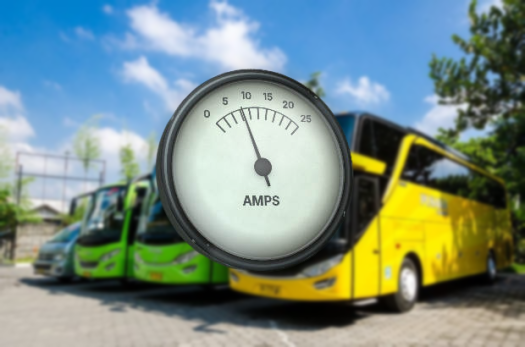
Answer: 7.5 A
